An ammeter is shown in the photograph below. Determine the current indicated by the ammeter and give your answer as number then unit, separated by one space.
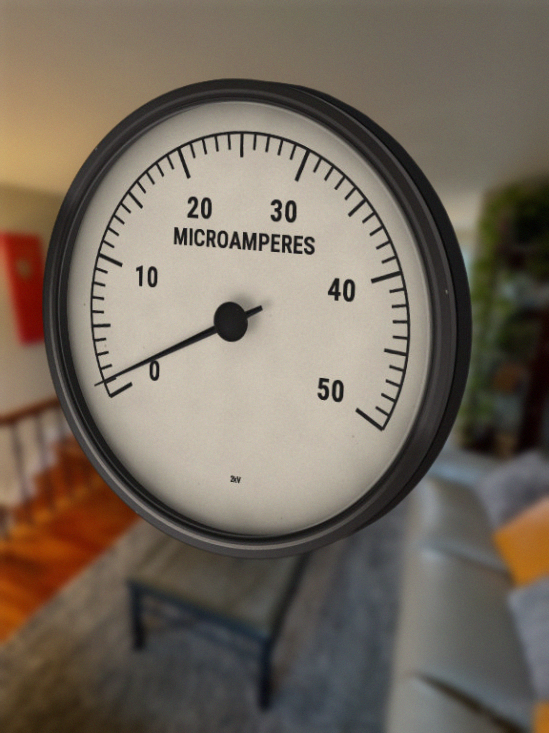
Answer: 1 µA
